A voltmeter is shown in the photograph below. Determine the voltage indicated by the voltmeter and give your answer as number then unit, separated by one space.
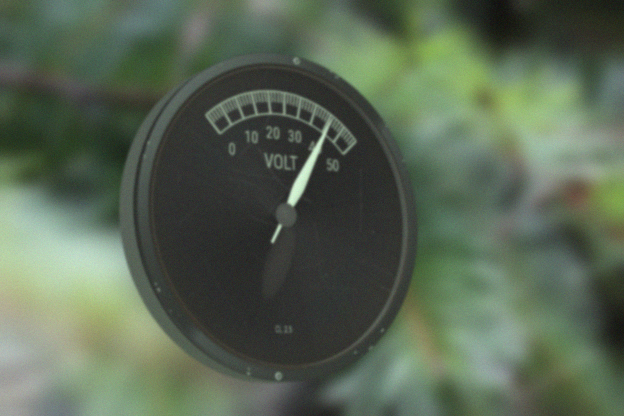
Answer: 40 V
